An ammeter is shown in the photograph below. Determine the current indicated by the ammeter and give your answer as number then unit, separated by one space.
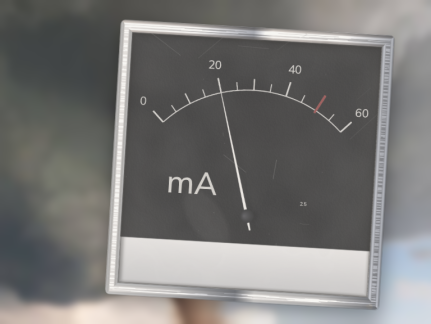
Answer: 20 mA
